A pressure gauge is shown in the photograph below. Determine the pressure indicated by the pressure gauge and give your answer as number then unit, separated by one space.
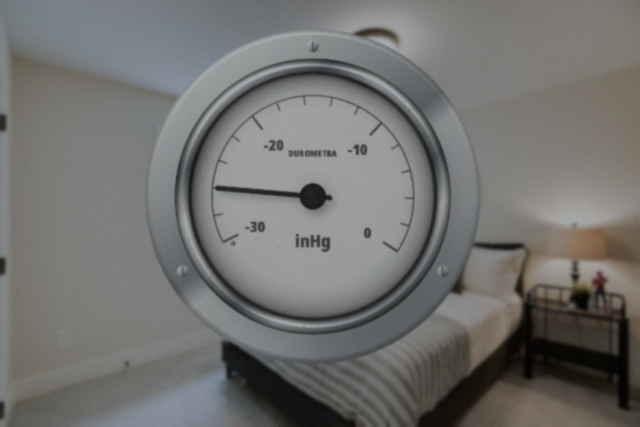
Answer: -26 inHg
